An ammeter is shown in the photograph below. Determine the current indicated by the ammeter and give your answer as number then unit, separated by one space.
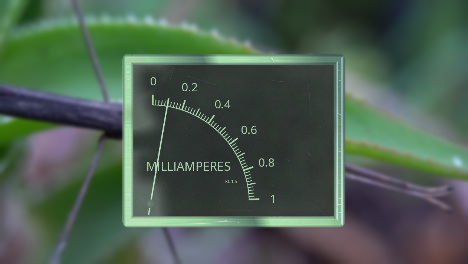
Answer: 0.1 mA
